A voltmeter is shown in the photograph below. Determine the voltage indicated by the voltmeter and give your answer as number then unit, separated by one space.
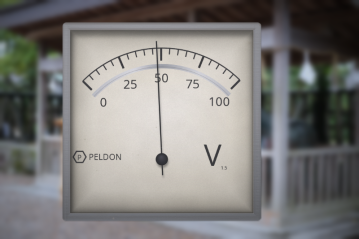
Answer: 47.5 V
